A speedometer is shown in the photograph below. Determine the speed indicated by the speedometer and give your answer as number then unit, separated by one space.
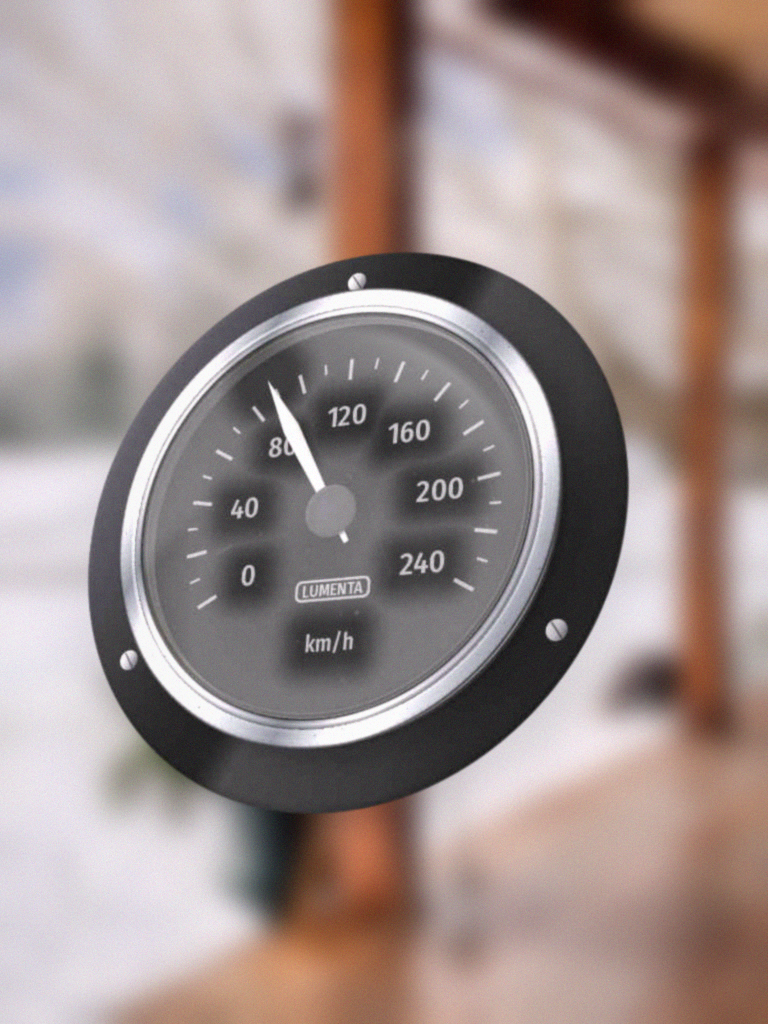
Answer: 90 km/h
